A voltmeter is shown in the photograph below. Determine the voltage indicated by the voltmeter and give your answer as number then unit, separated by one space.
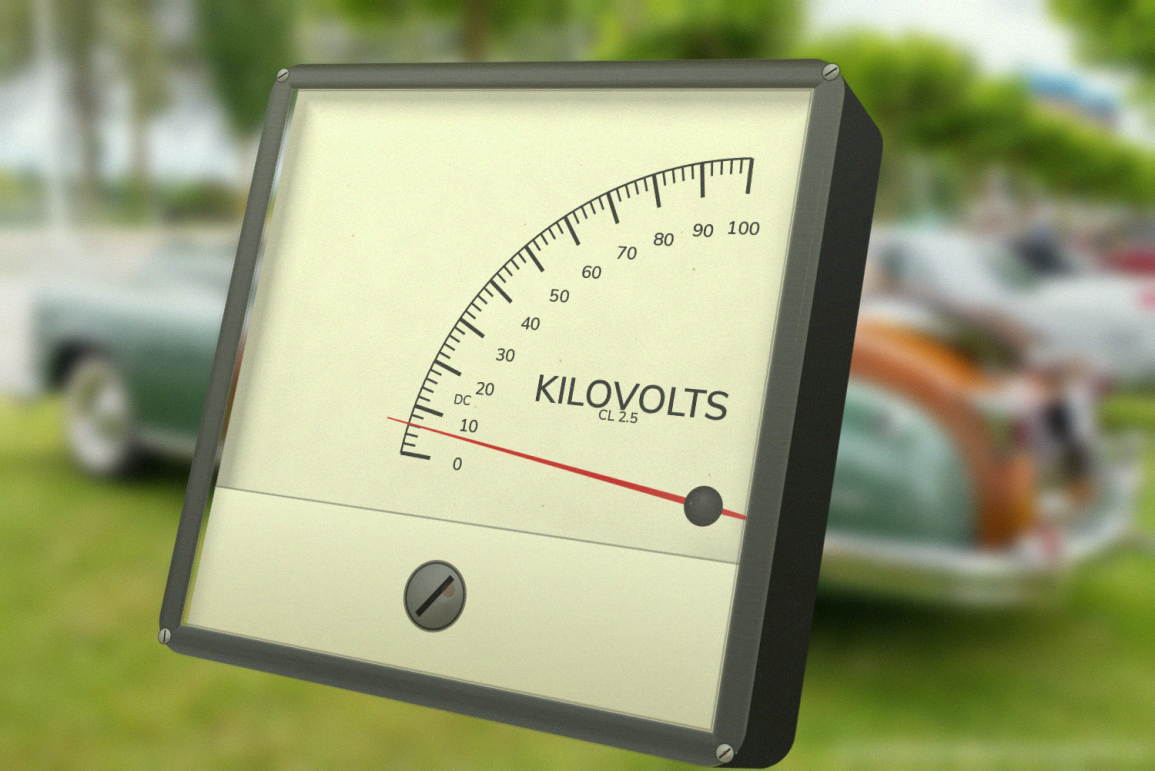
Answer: 6 kV
